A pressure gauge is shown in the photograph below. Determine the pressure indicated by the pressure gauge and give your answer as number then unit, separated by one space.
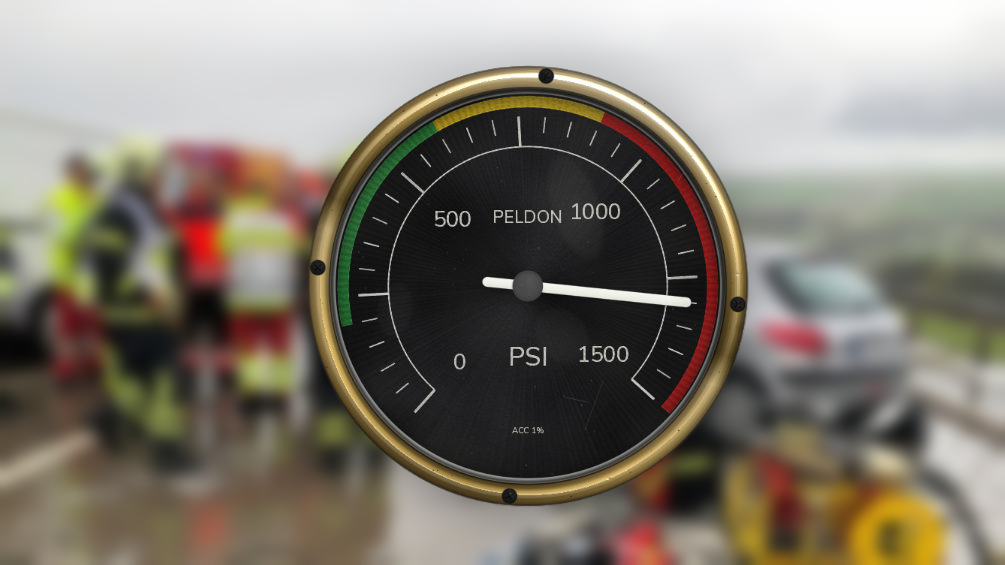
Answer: 1300 psi
